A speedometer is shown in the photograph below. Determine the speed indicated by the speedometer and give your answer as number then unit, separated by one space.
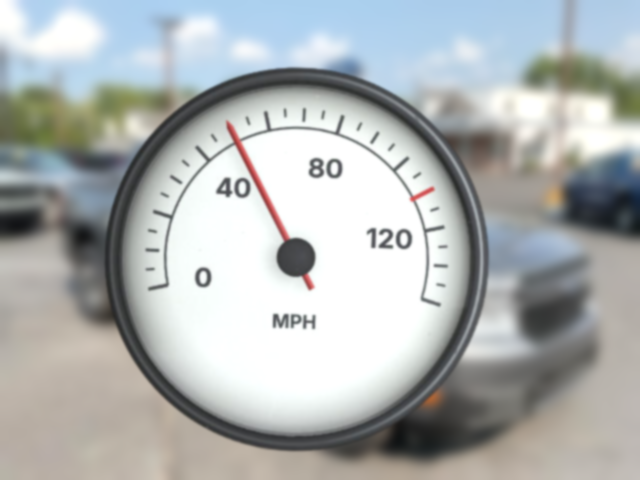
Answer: 50 mph
